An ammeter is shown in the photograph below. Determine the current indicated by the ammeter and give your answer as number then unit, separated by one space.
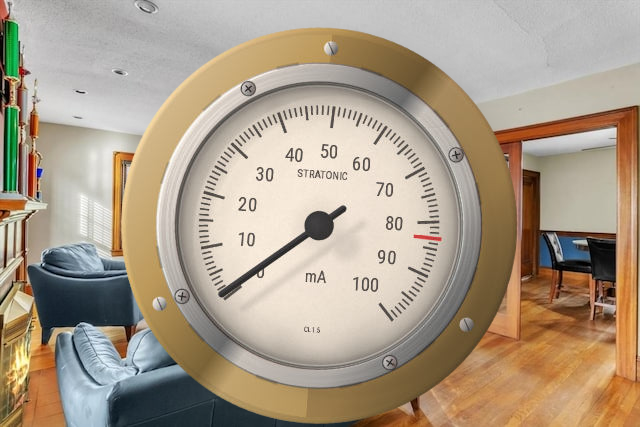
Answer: 1 mA
